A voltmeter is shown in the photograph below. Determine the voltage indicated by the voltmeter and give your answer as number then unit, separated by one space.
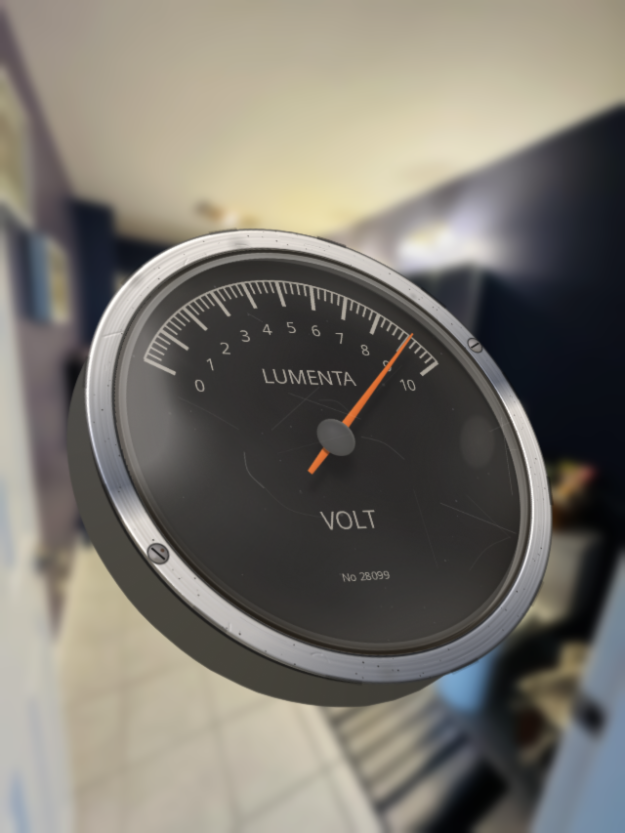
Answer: 9 V
